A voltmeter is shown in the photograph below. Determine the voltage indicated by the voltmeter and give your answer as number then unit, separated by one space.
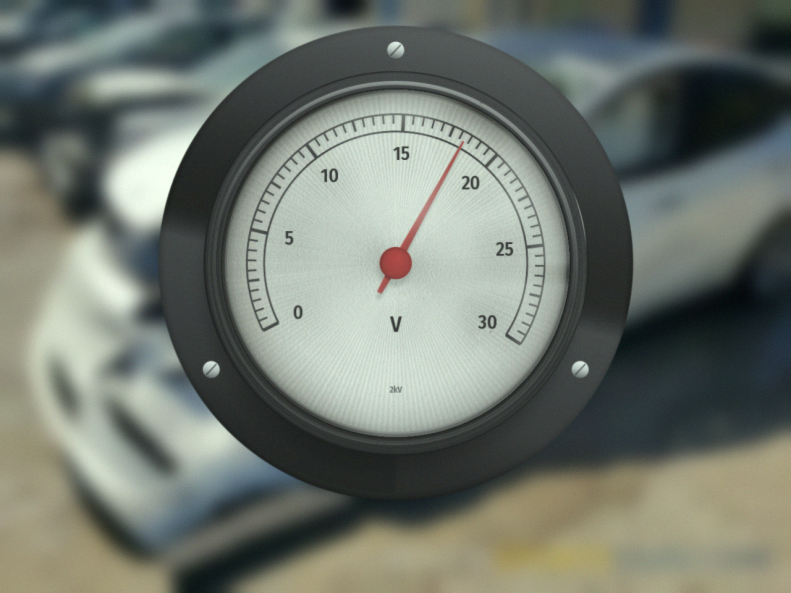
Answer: 18.25 V
